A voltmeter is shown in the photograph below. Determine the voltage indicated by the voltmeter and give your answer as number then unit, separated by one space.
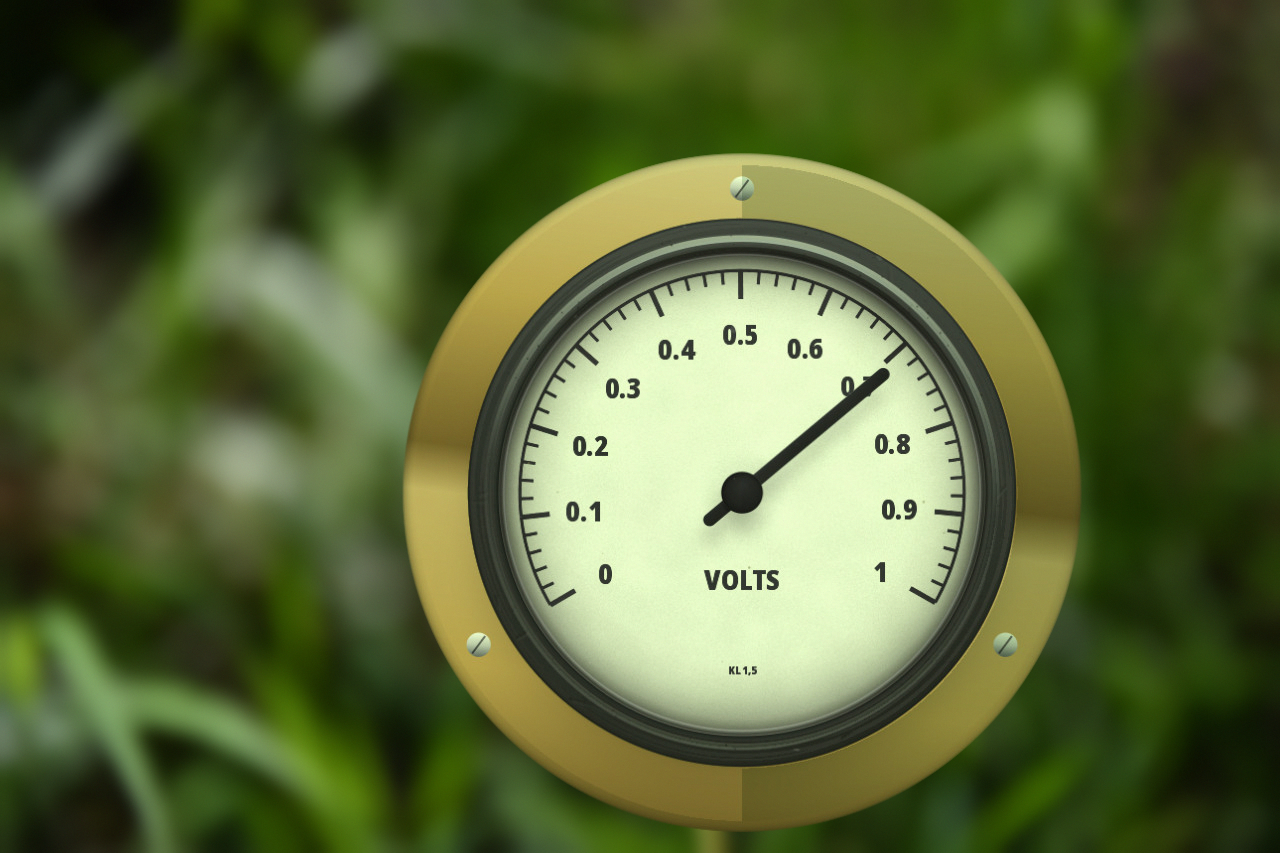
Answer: 0.71 V
